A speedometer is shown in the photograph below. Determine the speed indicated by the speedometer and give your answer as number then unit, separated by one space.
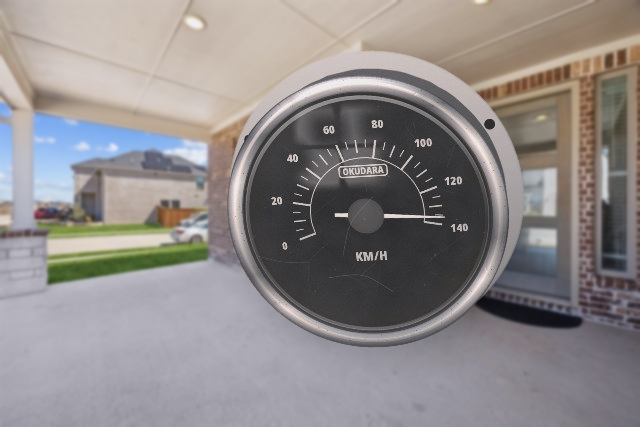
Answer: 135 km/h
